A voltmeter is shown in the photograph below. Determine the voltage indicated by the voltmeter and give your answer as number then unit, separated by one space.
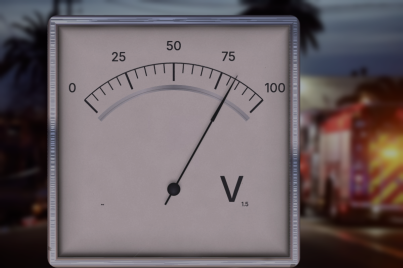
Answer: 82.5 V
